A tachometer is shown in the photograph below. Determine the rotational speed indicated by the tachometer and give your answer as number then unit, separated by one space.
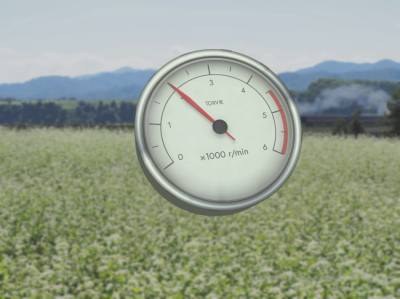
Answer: 2000 rpm
